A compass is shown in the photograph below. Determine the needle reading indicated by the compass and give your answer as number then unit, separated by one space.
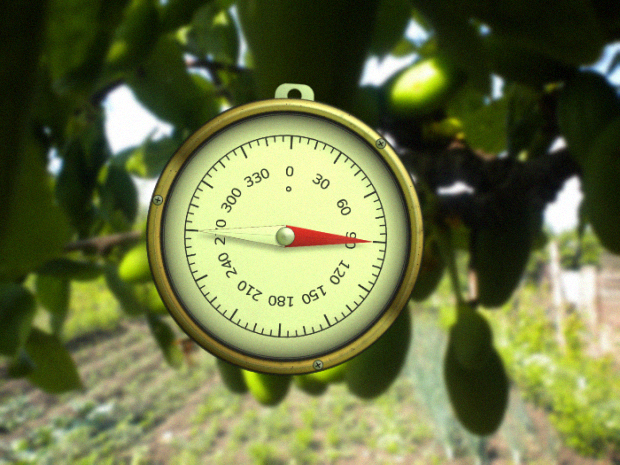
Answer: 90 °
